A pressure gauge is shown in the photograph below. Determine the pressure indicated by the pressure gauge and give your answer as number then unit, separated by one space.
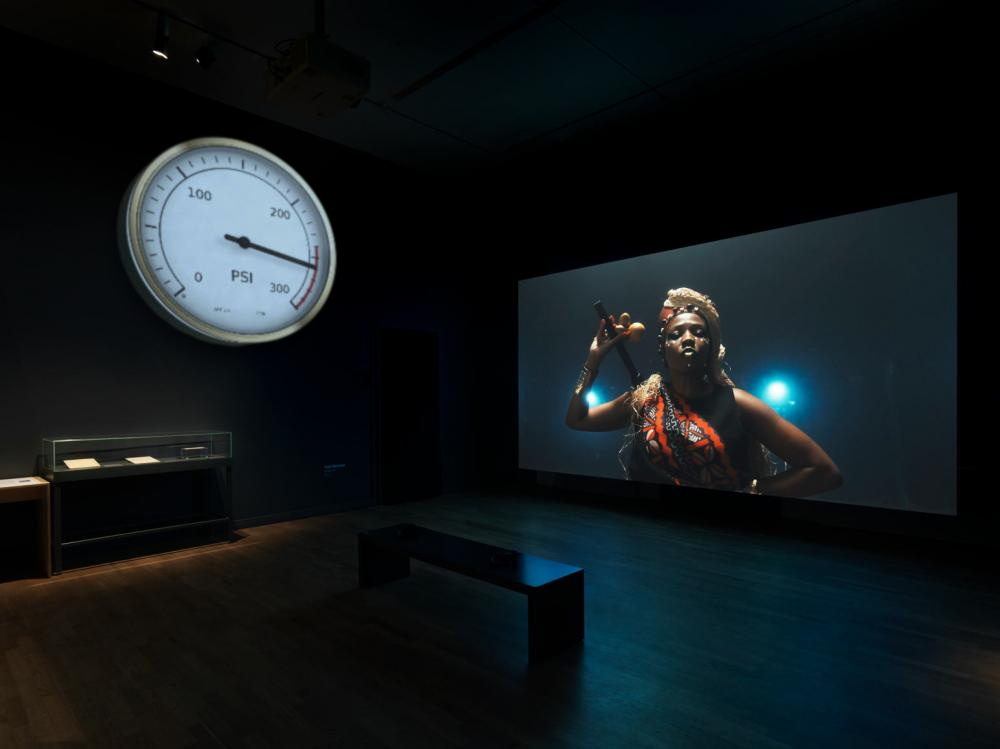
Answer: 260 psi
